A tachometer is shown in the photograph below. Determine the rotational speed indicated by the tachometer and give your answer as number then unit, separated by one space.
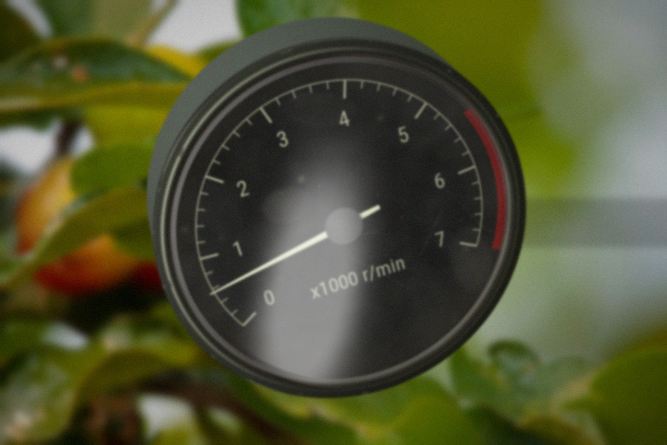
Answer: 600 rpm
